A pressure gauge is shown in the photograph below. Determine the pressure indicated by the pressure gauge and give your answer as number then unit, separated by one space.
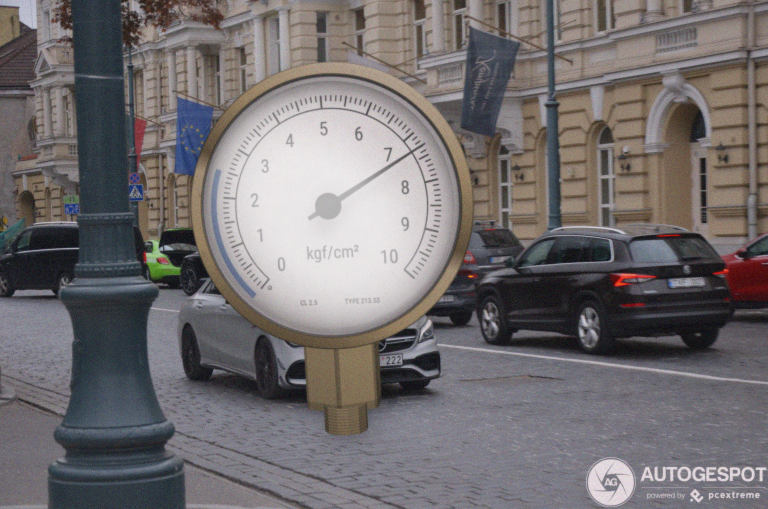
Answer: 7.3 kg/cm²
